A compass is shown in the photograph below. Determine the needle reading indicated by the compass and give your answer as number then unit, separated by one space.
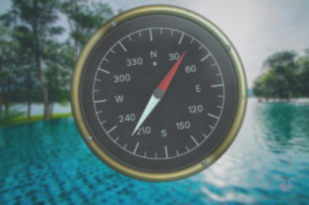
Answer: 40 °
